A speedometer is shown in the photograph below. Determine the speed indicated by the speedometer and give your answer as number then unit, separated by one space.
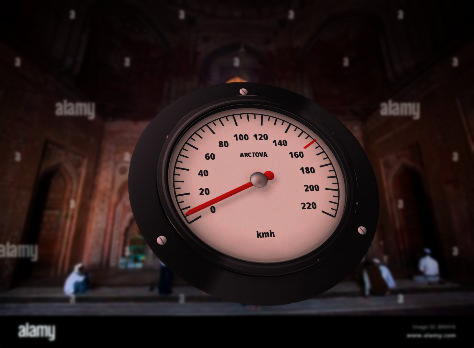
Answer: 5 km/h
